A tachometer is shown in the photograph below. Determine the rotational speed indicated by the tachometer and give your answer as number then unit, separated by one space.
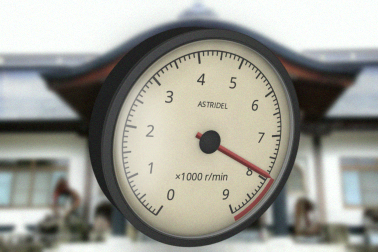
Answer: 7900 rpm
